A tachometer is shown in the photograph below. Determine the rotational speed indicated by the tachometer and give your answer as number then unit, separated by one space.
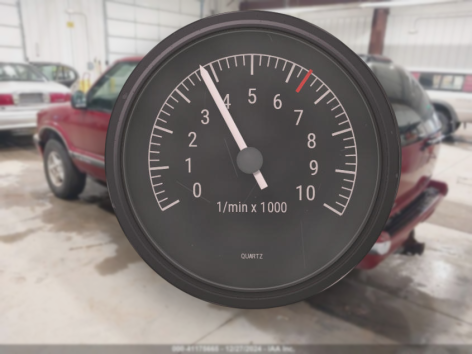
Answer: 3800 rpm
